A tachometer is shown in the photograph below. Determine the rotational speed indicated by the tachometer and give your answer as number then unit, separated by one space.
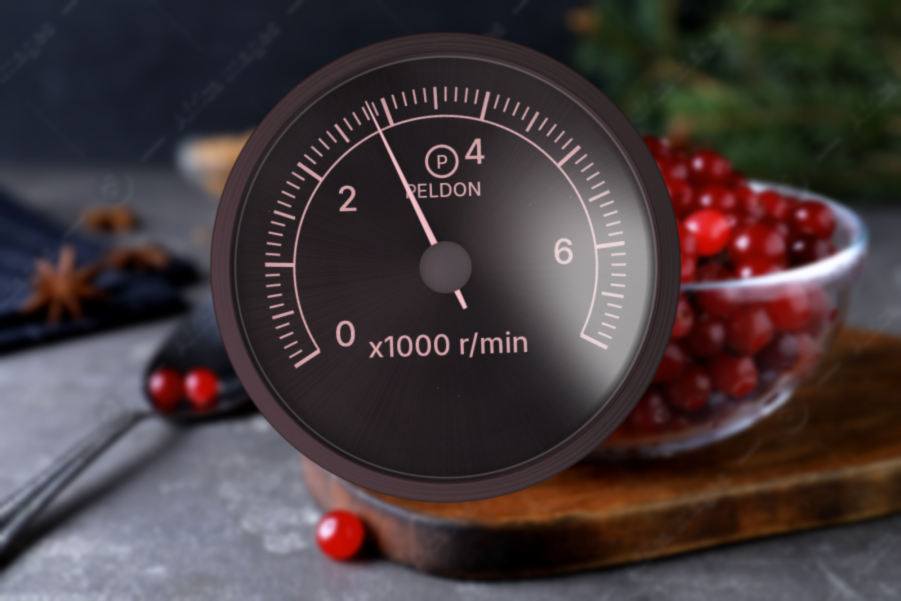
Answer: 2850 rpm
